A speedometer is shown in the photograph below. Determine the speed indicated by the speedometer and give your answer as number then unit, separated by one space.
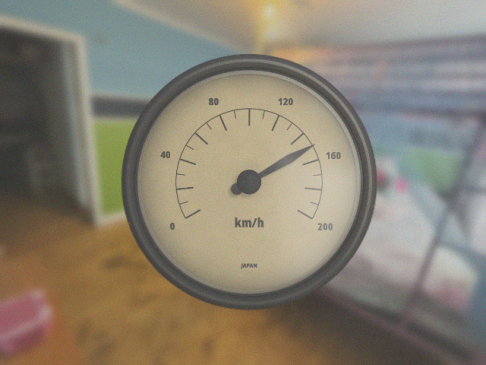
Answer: 150 km/h
